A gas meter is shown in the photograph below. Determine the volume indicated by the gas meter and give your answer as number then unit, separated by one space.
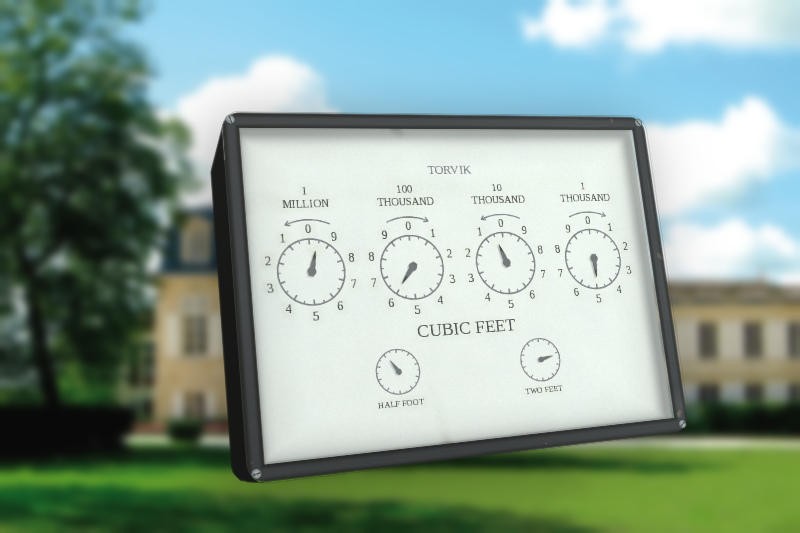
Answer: 960500 ft³
